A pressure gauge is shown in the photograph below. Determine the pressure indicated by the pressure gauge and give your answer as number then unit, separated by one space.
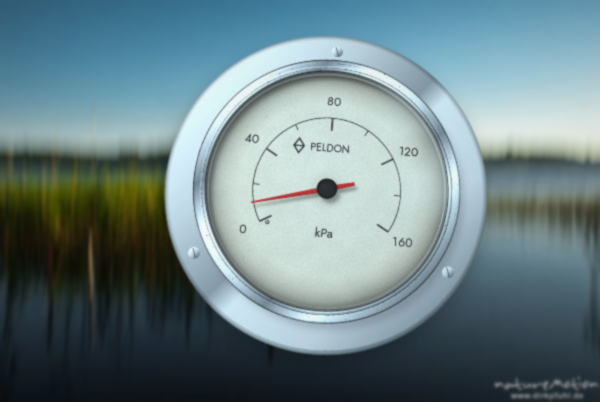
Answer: 10 kPa
